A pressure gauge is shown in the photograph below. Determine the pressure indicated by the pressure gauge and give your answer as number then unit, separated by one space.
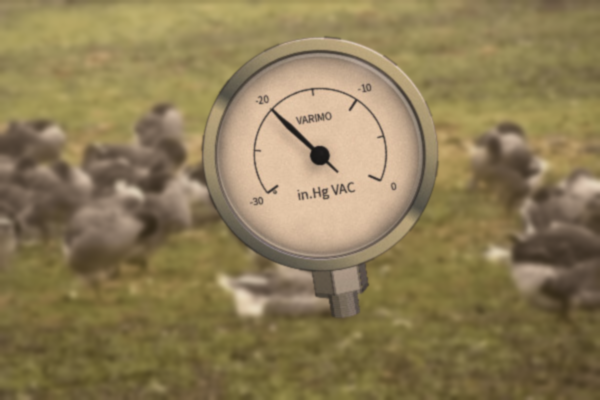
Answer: -20 inHg
